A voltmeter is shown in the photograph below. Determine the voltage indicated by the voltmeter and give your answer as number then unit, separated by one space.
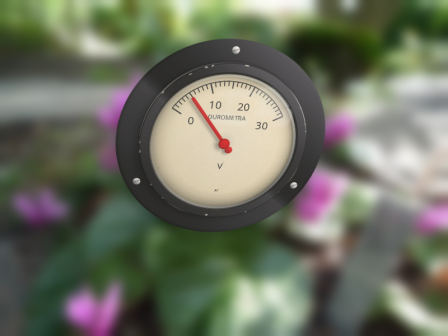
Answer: 5 V
